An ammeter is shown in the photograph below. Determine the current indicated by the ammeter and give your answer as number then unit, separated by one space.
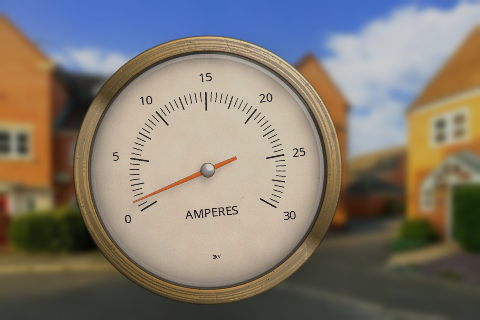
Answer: 1 A
